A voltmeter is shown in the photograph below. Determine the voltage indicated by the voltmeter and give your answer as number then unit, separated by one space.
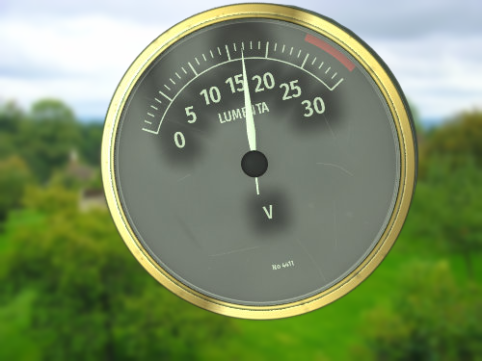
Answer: 17 V
